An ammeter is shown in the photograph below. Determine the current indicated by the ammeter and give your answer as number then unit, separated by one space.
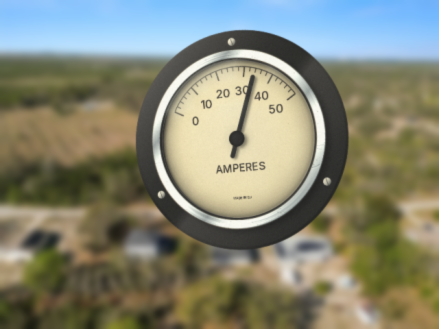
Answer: 34 A
